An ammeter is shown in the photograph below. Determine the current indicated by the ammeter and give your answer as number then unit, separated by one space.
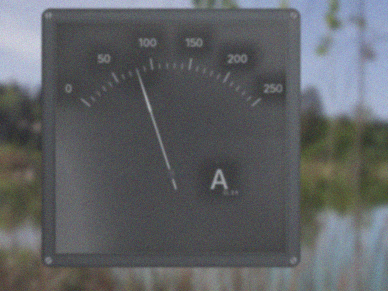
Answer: 80 A
